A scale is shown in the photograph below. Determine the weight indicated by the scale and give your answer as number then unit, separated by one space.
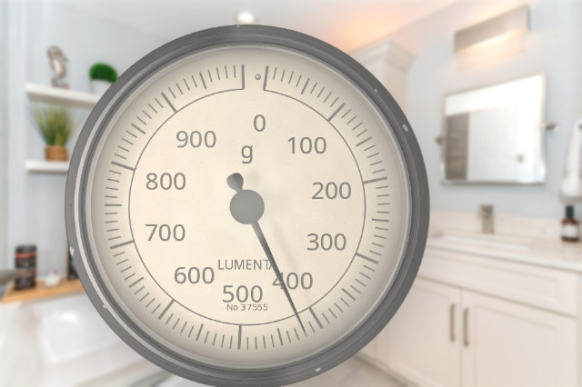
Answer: 420 g
